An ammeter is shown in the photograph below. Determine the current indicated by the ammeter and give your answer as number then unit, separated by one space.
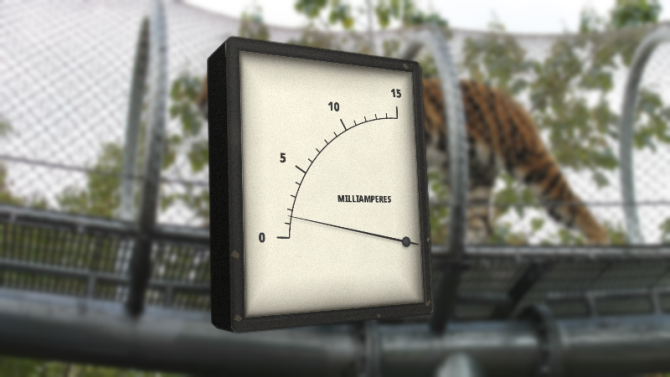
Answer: 1.5 mA
